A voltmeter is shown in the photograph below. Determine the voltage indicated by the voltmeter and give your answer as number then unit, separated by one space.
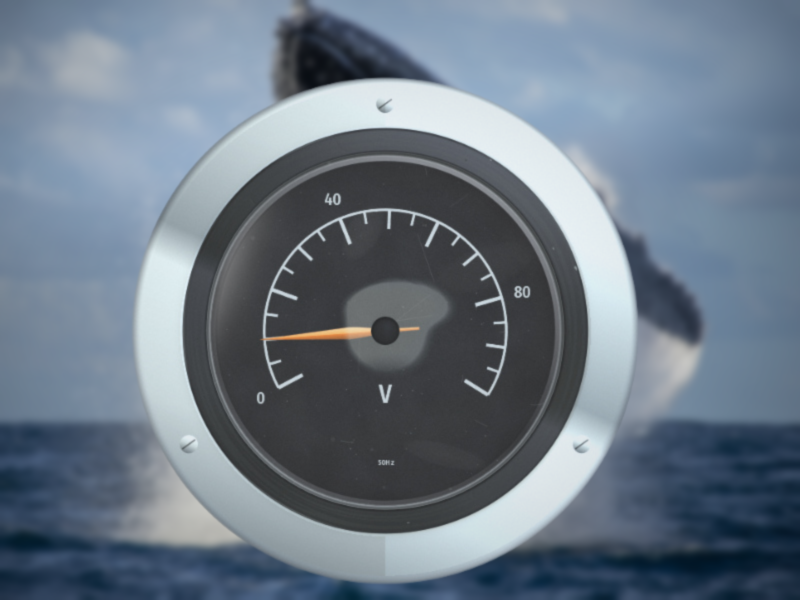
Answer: 10 V
